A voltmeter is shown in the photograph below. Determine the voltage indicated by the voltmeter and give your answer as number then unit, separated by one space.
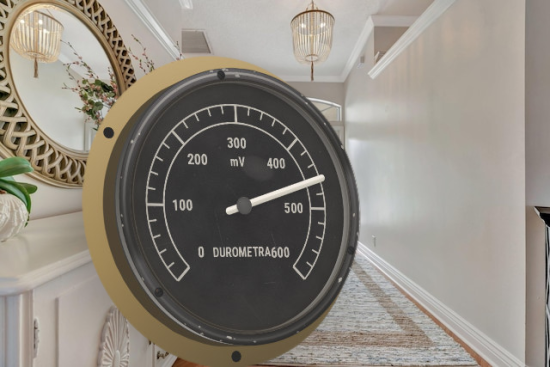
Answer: 460 mV
